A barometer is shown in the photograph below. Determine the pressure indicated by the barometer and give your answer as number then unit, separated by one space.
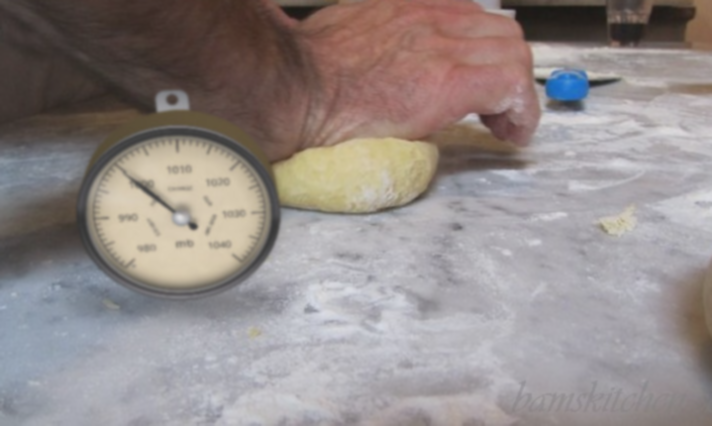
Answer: 1000 mbar
